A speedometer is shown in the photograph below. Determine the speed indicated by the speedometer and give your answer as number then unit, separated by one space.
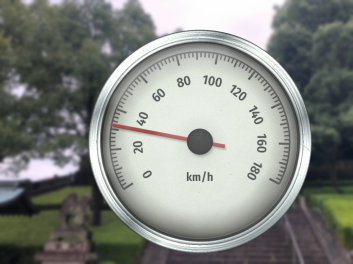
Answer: 32 km/h
